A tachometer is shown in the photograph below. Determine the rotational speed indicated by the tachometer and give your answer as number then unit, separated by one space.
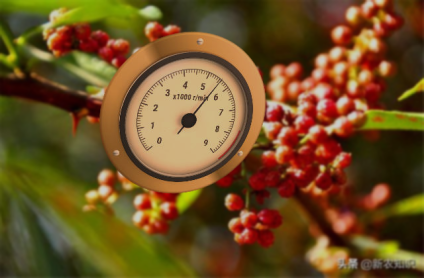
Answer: 5500 rpm
